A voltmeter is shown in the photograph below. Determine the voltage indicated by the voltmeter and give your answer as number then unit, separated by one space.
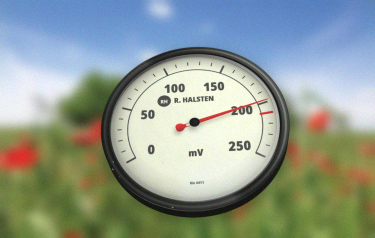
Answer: 200 mV
